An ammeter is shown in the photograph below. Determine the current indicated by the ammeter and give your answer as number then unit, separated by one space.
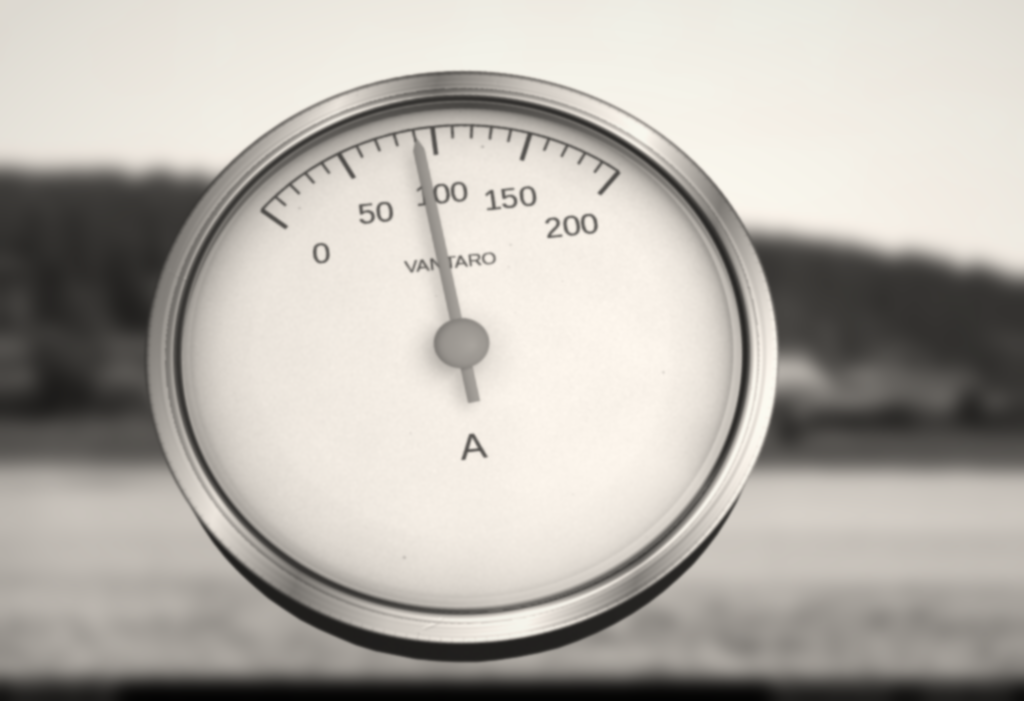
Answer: 90 A
